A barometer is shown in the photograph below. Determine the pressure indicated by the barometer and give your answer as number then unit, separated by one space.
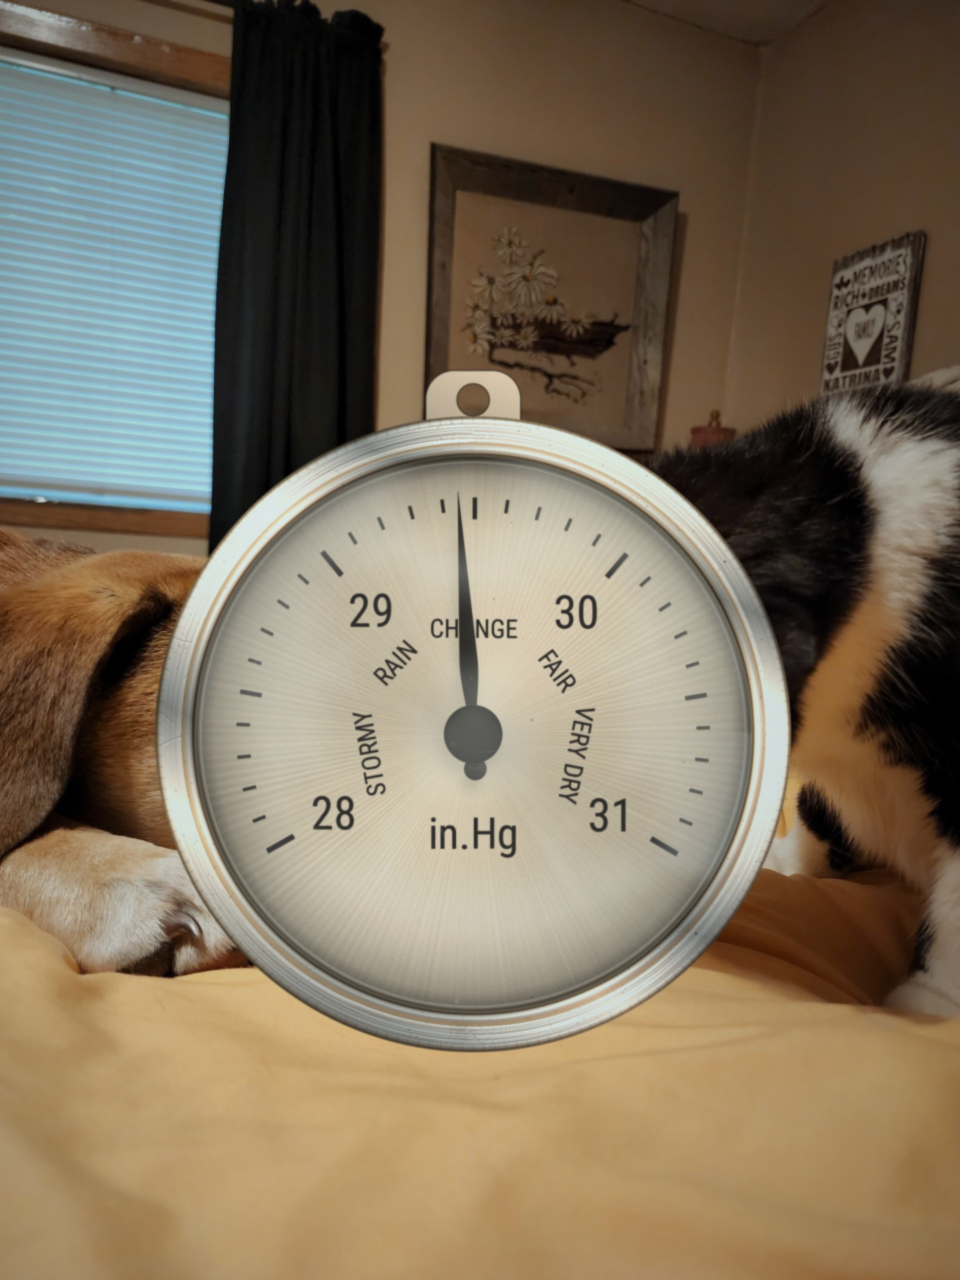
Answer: 29.45 inHg
